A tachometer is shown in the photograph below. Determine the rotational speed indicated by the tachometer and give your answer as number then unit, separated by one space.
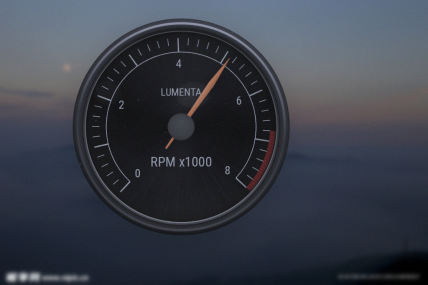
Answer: 5100 rpm
